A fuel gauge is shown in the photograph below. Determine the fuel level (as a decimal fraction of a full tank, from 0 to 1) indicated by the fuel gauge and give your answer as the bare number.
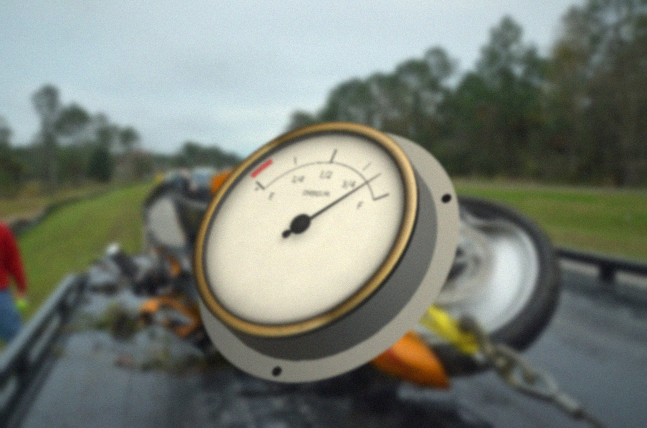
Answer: 0.875
